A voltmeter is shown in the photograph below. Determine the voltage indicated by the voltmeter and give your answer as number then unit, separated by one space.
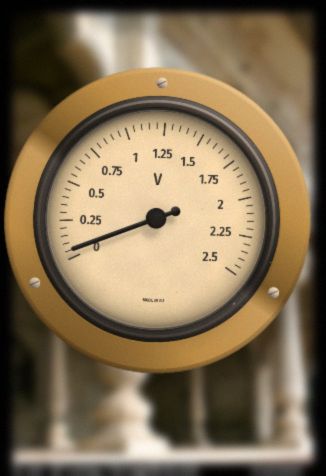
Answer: 0.05 V
